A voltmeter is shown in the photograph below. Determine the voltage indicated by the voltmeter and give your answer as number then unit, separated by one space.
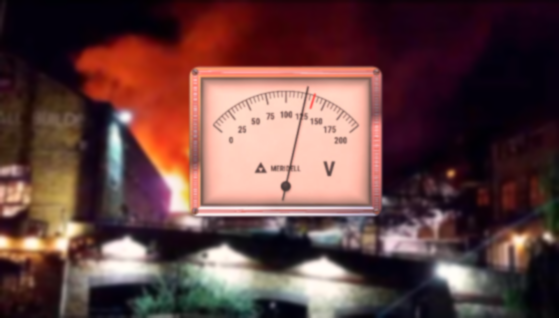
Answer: 125 V
